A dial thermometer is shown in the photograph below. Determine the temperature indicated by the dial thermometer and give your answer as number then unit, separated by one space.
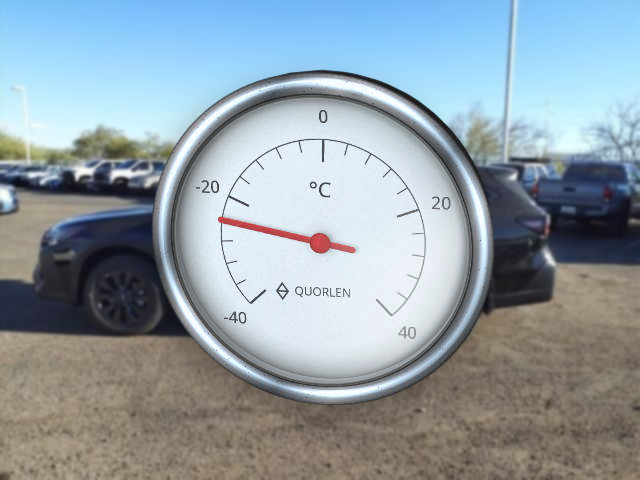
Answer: -24 °C
